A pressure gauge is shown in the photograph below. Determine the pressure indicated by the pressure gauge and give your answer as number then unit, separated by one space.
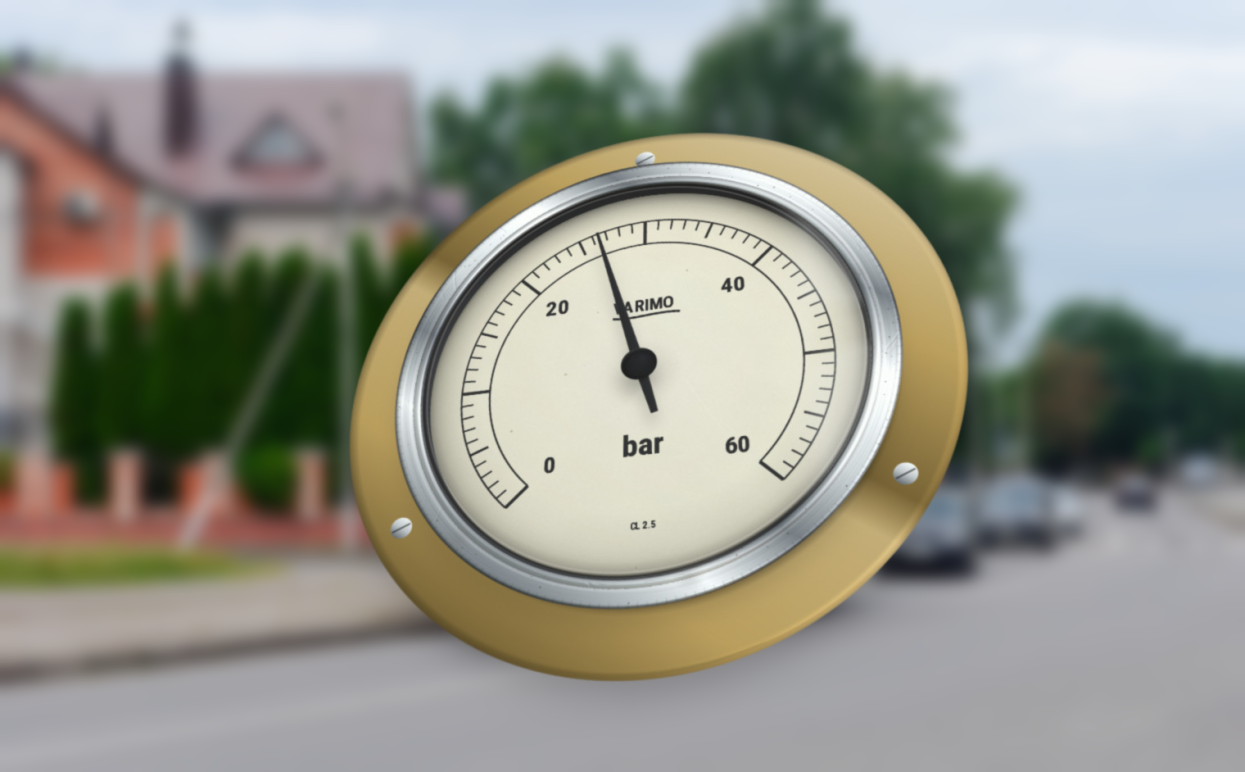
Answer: 26.5 bar
